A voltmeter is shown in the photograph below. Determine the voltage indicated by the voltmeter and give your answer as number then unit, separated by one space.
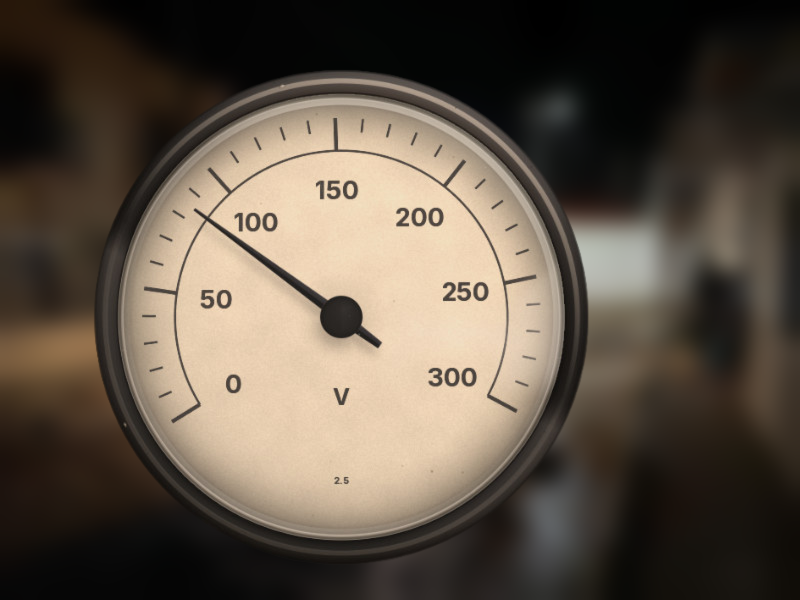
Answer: 85 V
